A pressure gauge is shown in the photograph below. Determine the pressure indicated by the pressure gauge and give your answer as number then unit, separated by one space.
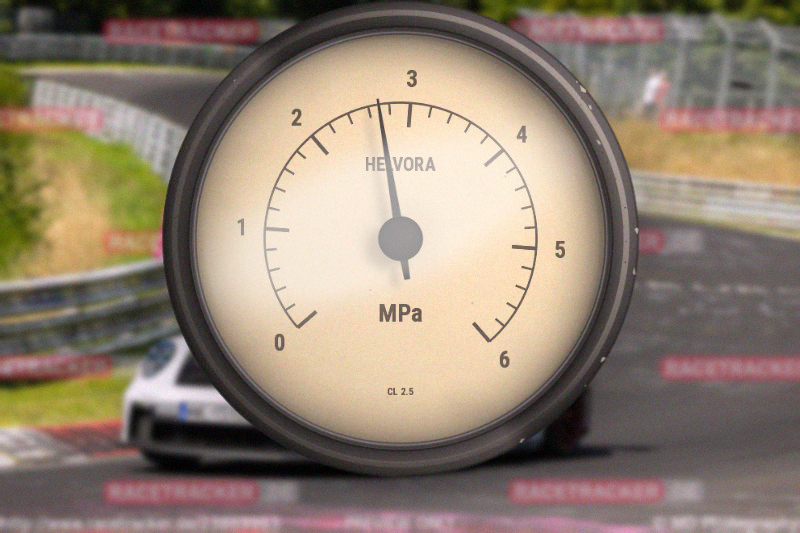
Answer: 2.7 MPa
